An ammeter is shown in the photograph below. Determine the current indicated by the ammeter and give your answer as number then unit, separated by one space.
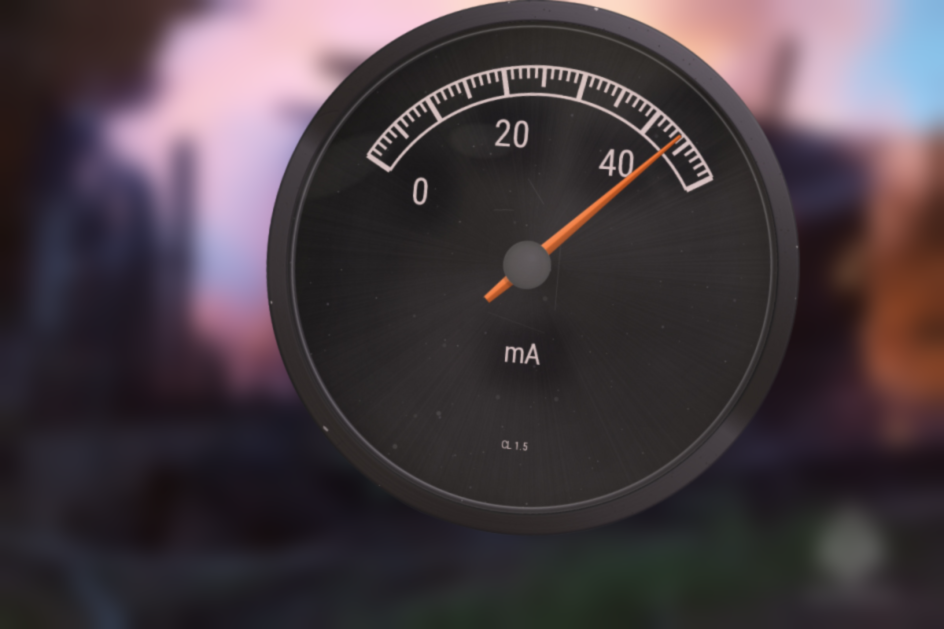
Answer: 44 mA
